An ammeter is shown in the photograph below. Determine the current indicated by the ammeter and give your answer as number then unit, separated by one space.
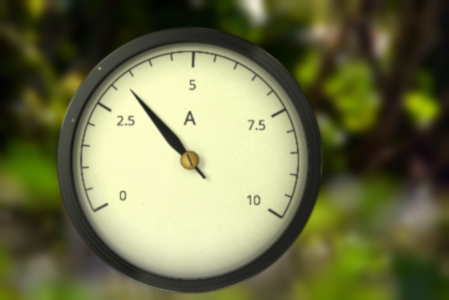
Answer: 3.25 A
